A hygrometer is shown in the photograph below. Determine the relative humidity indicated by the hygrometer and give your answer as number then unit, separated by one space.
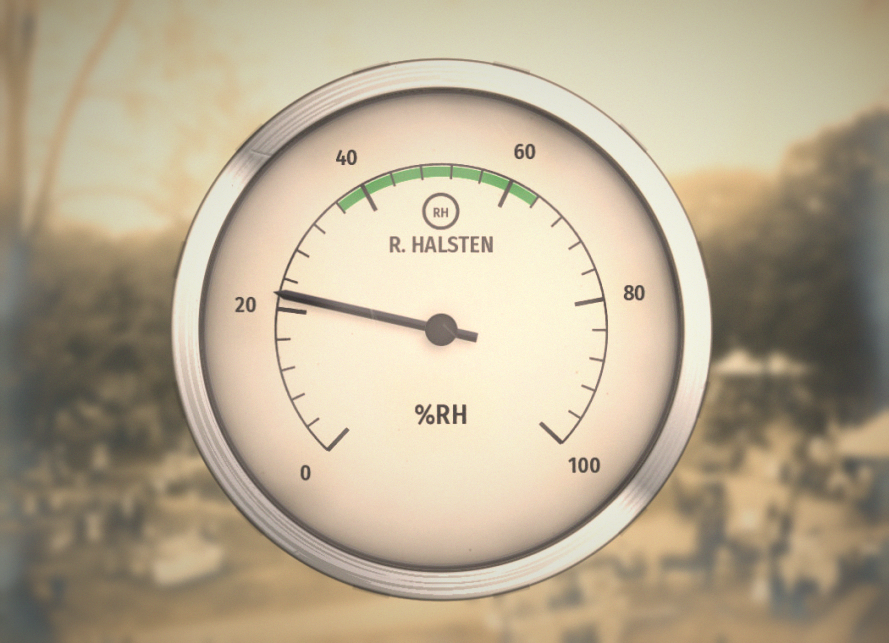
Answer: 22 %
